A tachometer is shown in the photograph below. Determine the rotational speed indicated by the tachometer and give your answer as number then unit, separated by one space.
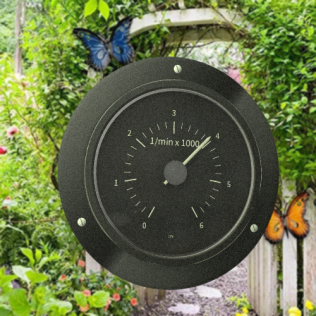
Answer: 3900 rpm
